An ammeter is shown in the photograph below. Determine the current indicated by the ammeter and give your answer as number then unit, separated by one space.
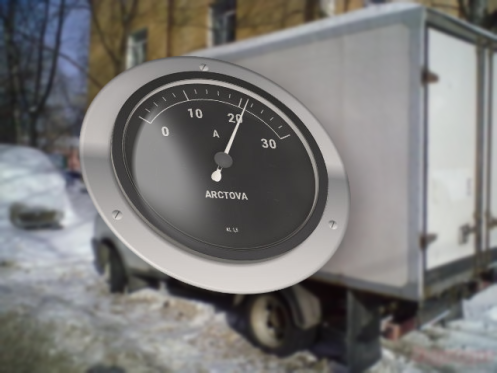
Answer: 21 A
